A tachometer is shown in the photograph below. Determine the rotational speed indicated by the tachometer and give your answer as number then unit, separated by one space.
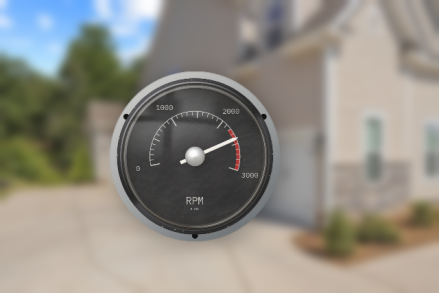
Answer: 2400 rpm
